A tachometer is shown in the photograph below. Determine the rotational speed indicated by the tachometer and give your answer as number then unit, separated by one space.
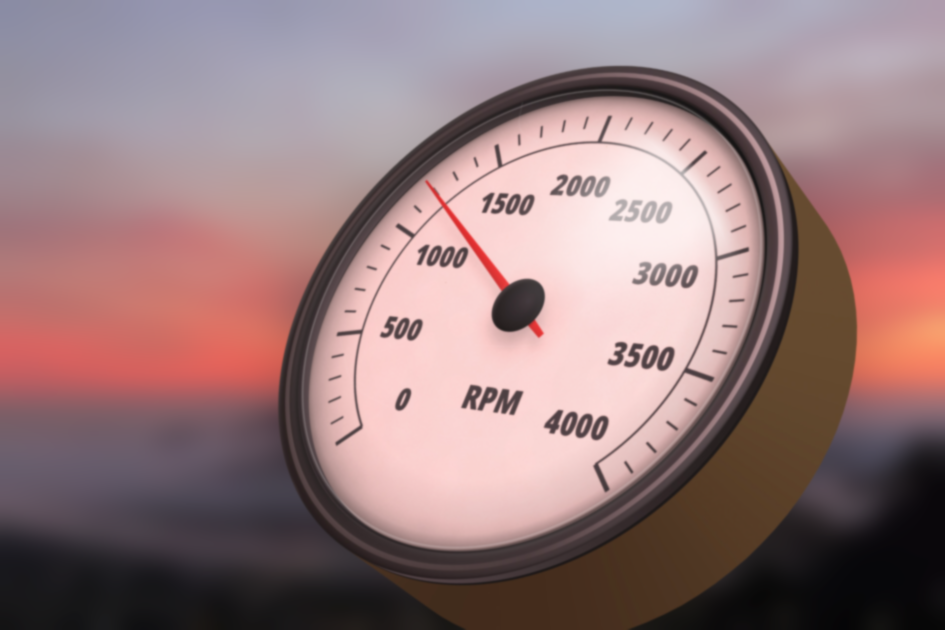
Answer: 1200 rpm
